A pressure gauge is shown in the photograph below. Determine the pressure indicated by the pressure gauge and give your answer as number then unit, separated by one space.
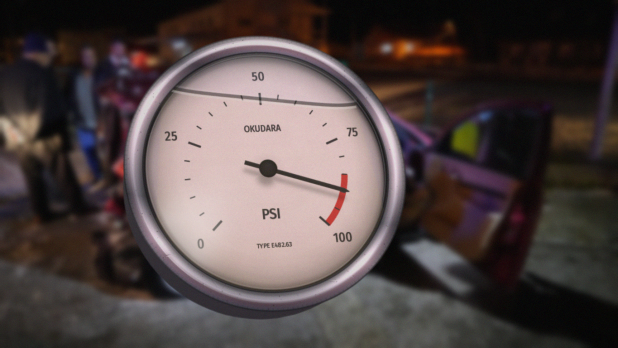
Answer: 90 psi
